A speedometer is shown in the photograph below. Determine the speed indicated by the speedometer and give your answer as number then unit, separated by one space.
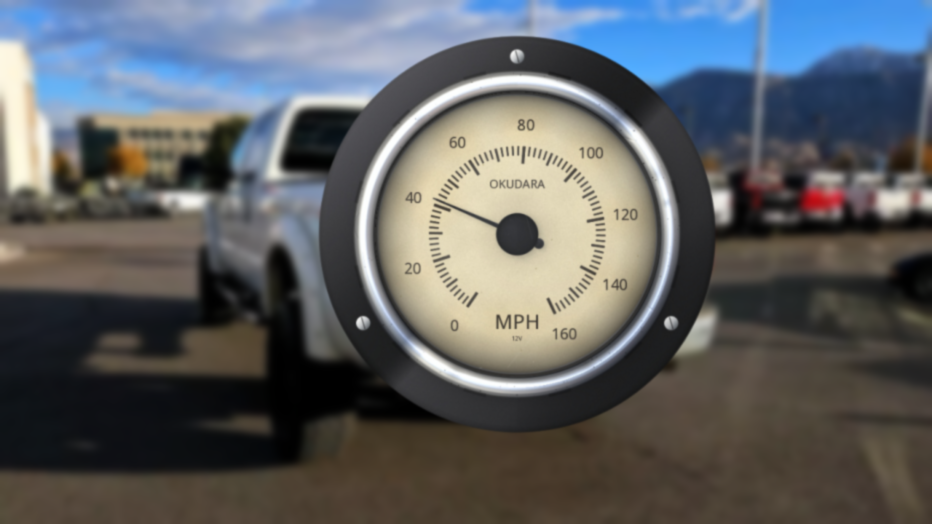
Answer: 42 mph
